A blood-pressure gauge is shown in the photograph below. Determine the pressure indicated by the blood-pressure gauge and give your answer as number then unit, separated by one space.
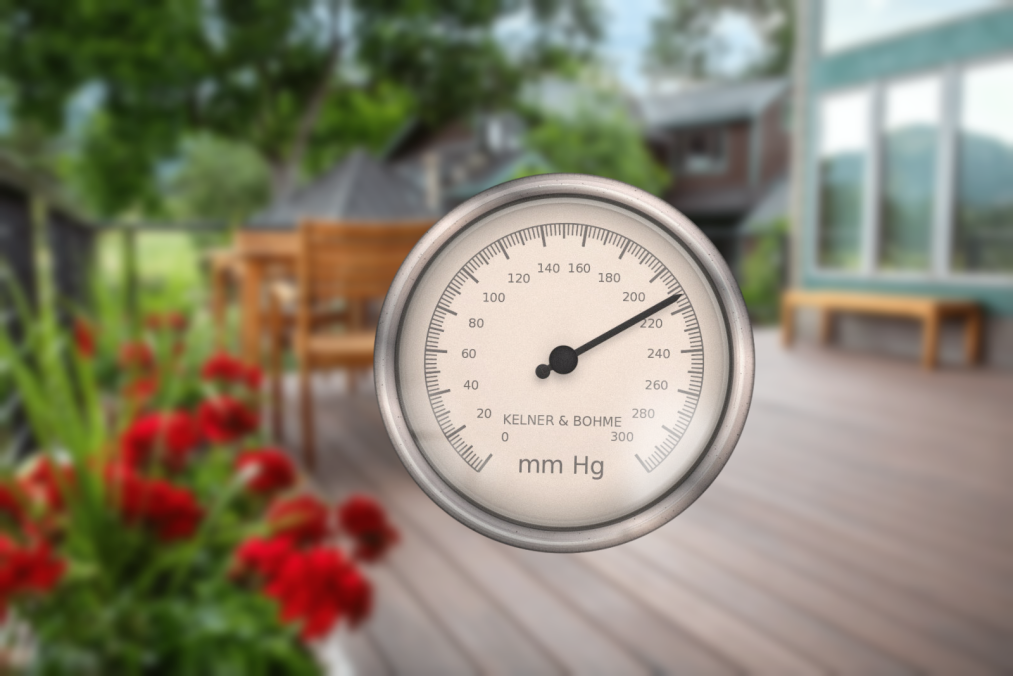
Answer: 214 mmHg
